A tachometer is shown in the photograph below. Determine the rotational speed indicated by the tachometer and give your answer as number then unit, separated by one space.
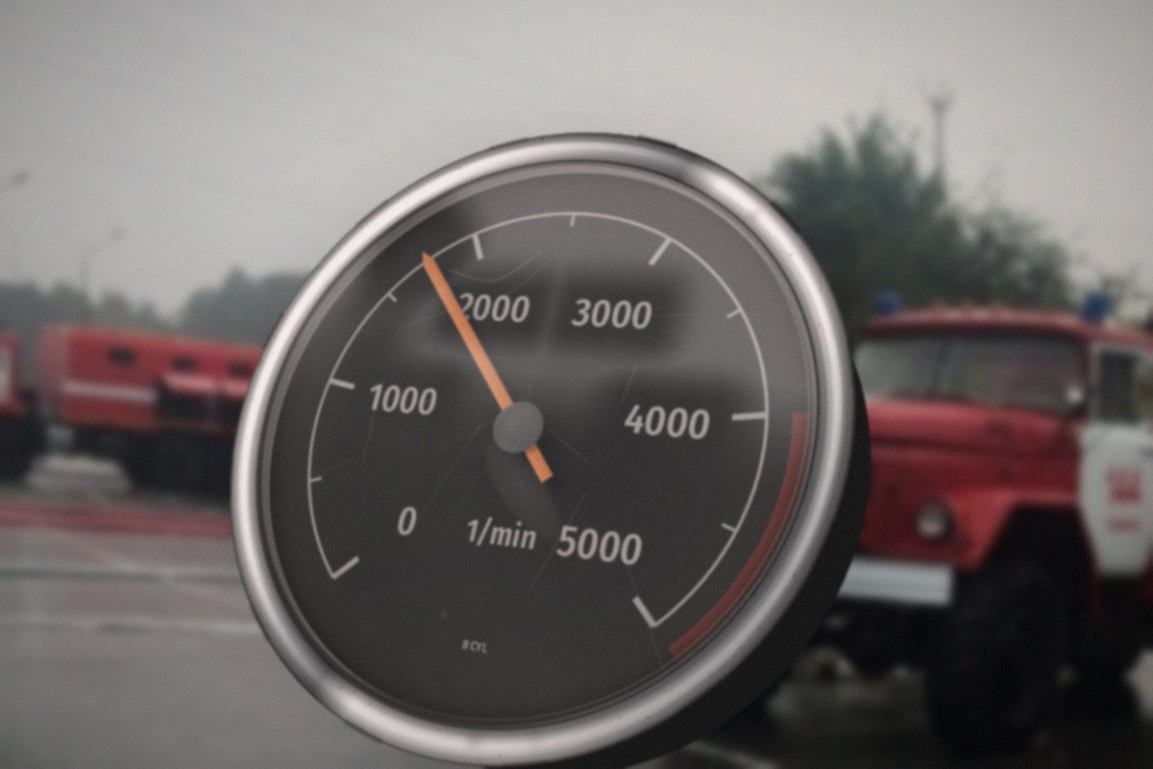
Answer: 1750 rpm
